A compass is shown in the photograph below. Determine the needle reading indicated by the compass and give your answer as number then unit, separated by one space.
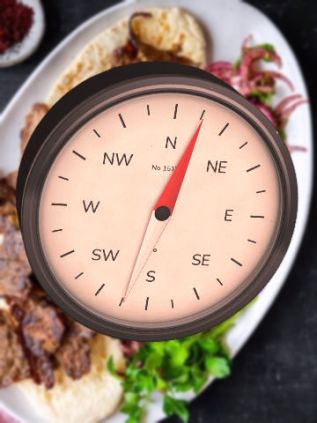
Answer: 15 °
